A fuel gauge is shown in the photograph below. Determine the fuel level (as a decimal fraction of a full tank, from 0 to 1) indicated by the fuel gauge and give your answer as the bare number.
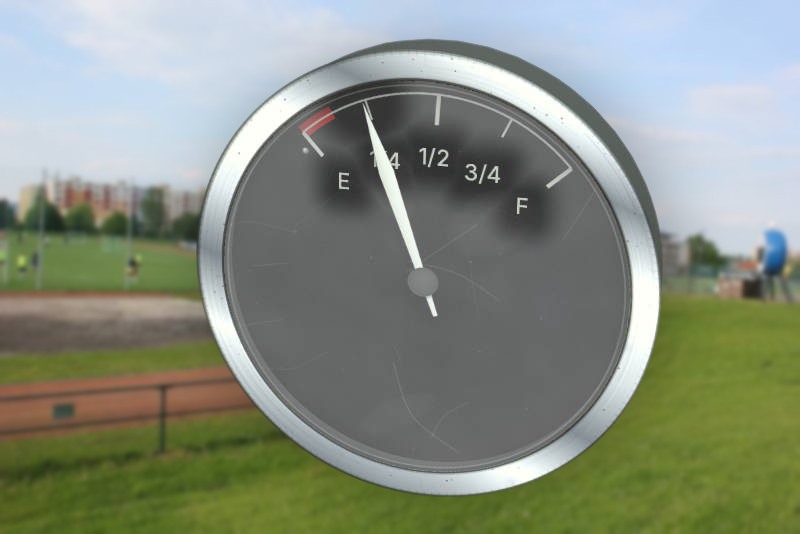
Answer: 0.25
